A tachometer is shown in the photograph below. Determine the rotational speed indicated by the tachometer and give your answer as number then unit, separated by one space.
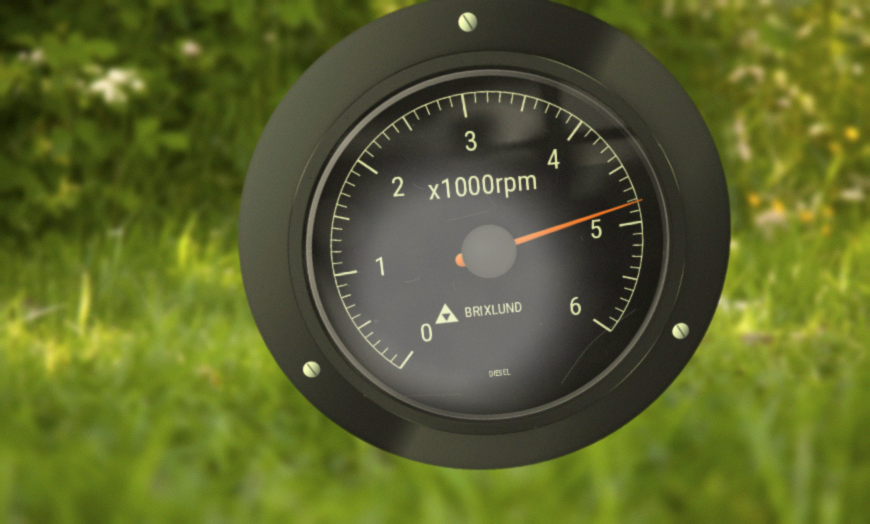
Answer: 4800 rpm
